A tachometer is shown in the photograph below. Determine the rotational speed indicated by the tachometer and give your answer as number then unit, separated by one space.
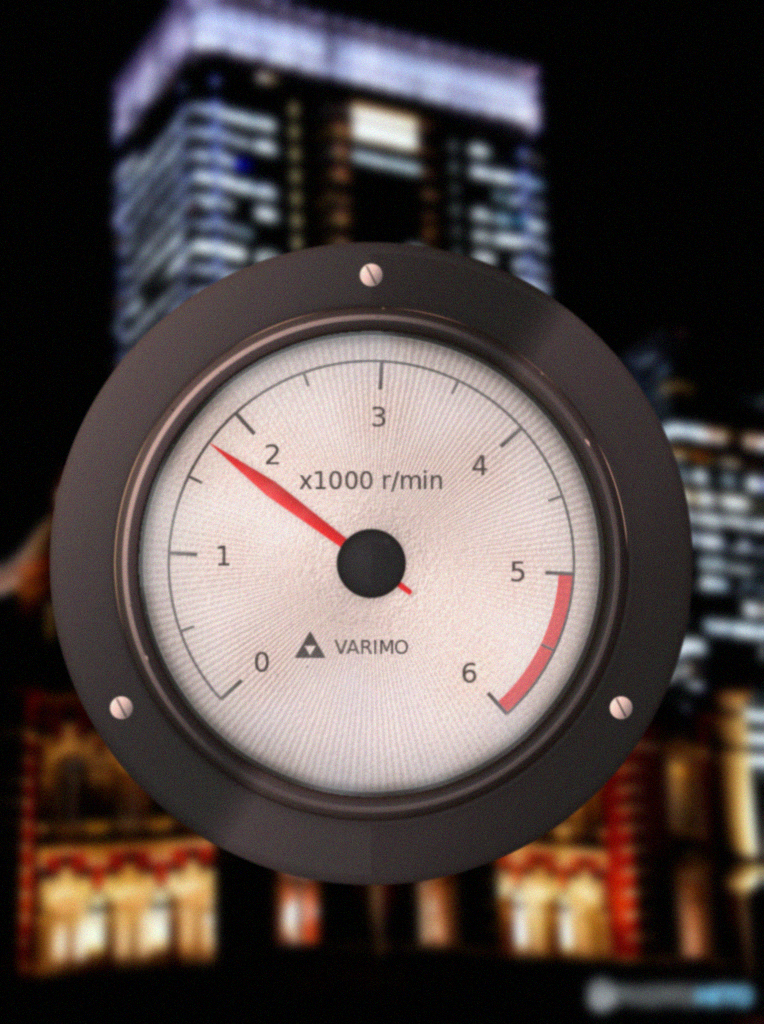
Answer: 1750 rpm
